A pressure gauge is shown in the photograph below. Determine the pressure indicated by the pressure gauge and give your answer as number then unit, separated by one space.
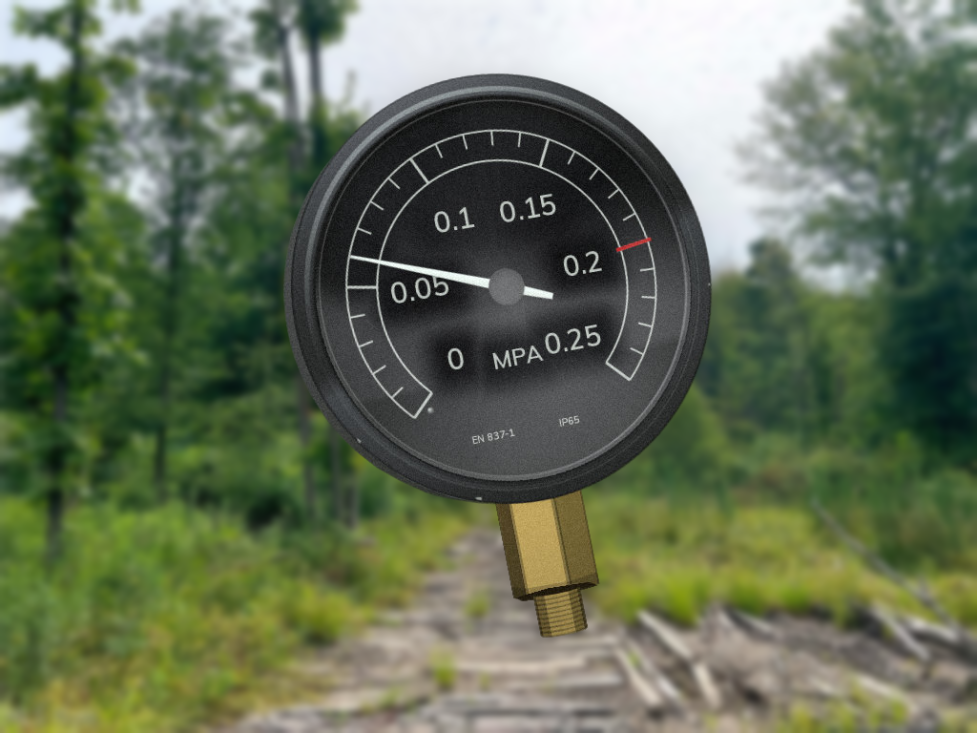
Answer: 0.06 MPa
